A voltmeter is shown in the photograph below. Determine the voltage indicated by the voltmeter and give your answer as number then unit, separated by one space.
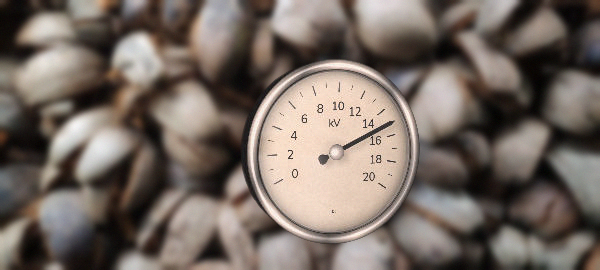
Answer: 15 kV
